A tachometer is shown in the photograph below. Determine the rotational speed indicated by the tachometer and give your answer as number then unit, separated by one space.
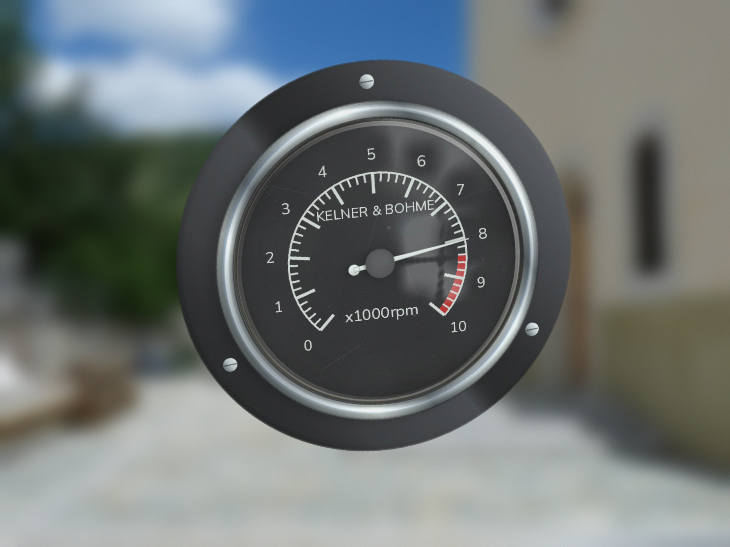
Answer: 8000 rpm
